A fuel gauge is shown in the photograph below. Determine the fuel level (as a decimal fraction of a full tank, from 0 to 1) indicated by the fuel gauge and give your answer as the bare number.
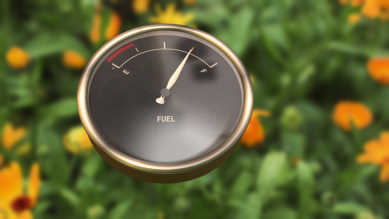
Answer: 0.75
